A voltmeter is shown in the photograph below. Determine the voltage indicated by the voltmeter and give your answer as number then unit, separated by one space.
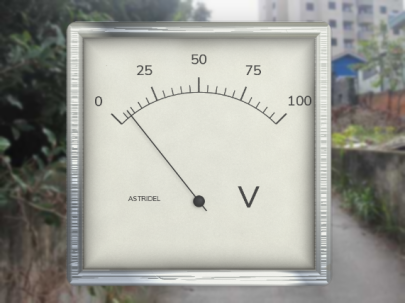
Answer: 7.5 V
